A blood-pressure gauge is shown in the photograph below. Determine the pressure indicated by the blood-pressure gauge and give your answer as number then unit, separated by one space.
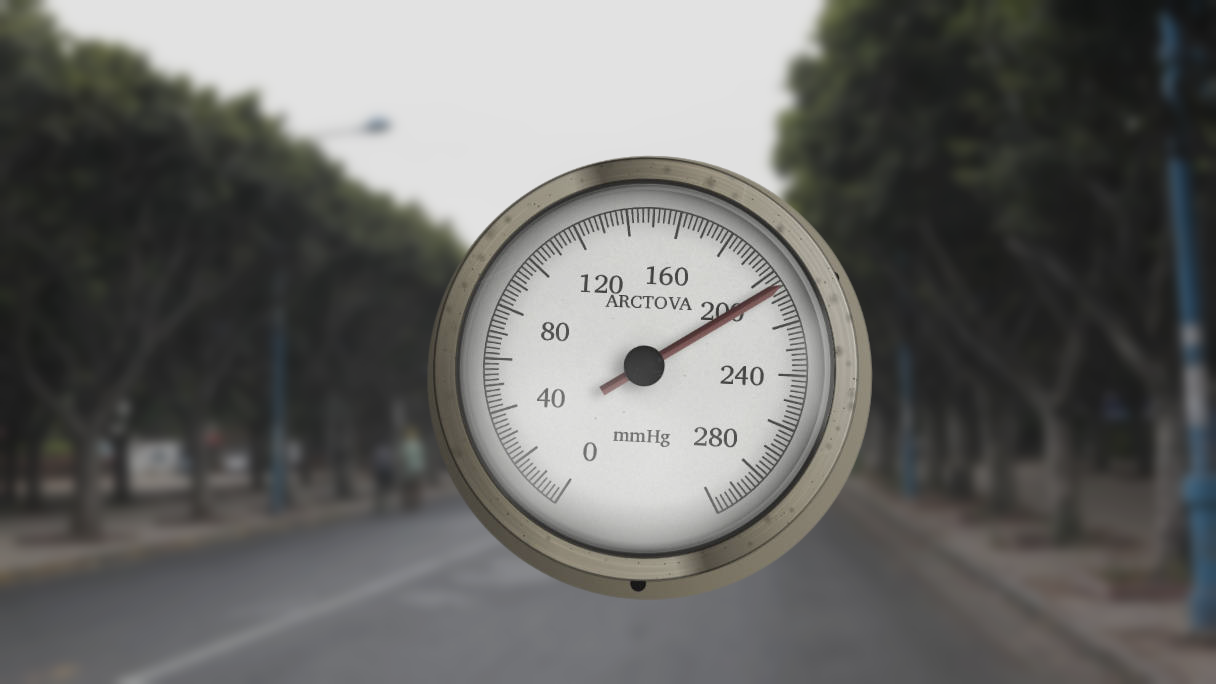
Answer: 206 mmHg
